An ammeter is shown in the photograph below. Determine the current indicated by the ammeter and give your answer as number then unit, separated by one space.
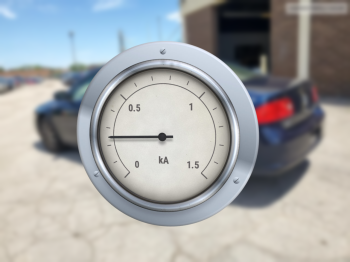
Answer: 0.25 kA
